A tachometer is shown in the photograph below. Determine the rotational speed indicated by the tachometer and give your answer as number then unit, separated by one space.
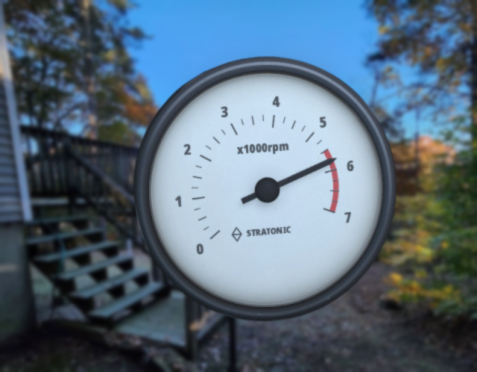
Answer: 5750 rpm
